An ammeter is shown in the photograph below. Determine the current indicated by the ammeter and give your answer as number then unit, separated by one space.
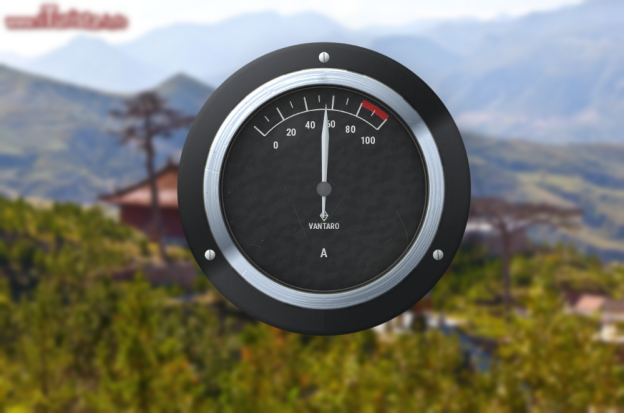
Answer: 55 A
